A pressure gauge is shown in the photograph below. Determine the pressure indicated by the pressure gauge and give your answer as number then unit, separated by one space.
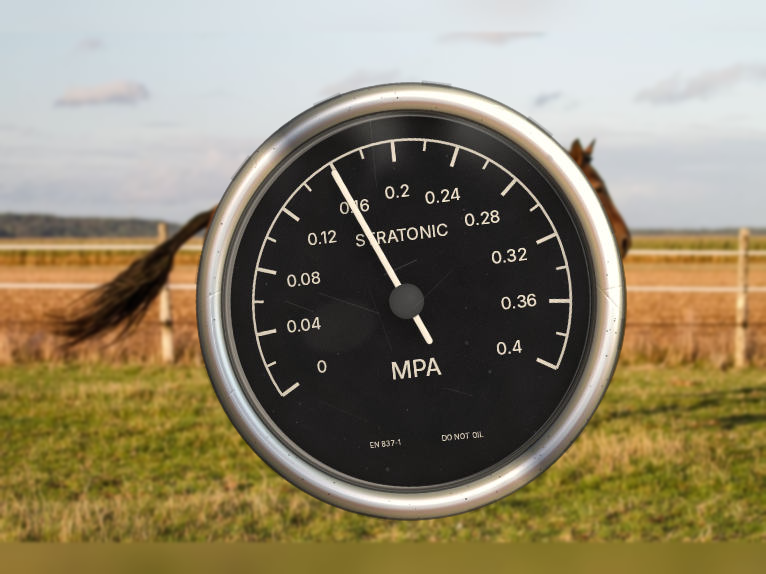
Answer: 0.16 MPa
